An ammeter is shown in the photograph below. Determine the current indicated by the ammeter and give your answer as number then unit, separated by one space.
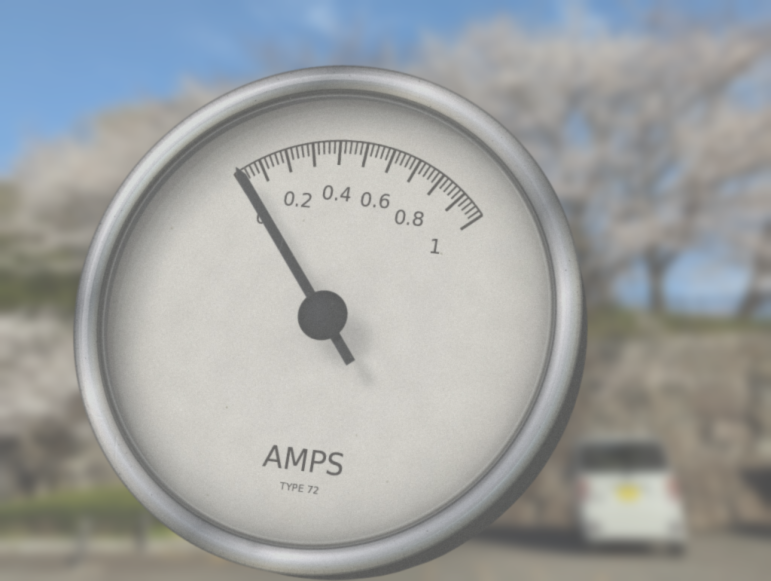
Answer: 0.02 A
